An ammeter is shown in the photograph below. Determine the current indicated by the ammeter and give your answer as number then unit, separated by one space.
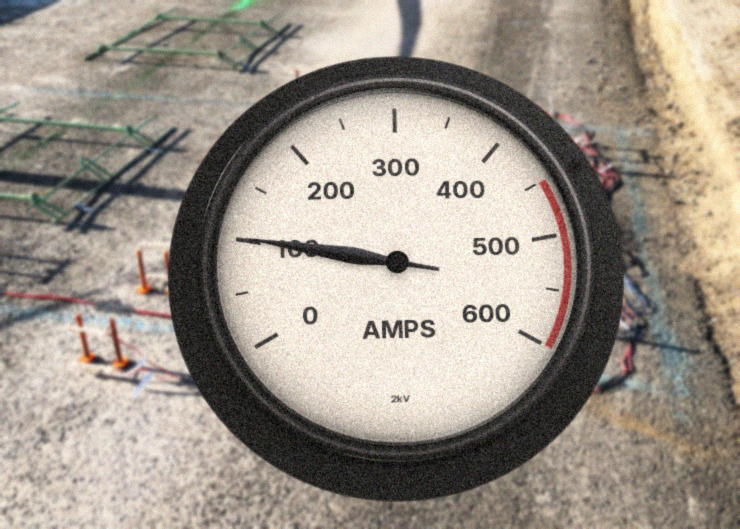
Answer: 100 A
